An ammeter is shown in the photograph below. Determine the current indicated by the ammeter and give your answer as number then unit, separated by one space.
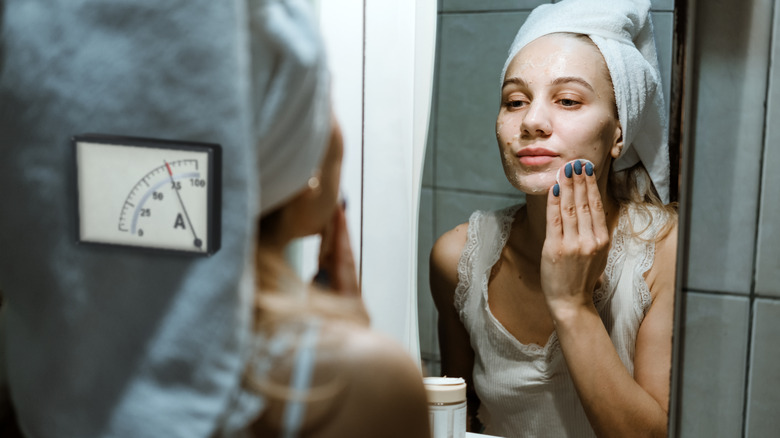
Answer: 75 A
